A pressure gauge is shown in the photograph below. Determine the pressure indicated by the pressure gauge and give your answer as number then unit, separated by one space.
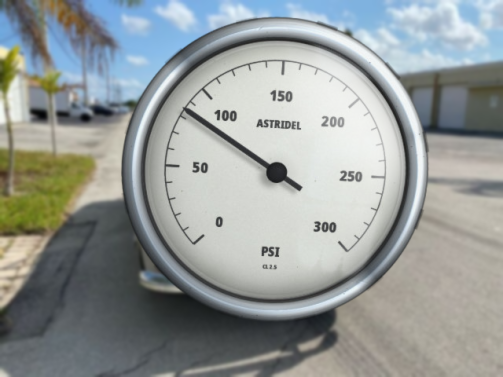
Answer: 85 psi
